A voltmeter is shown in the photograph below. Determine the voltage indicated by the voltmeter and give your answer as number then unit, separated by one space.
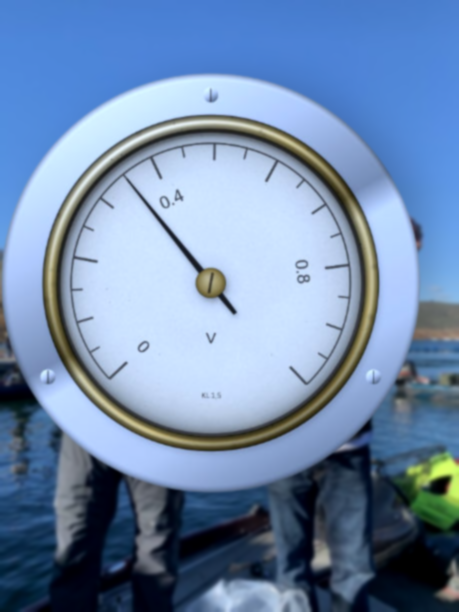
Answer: 0.35 V
